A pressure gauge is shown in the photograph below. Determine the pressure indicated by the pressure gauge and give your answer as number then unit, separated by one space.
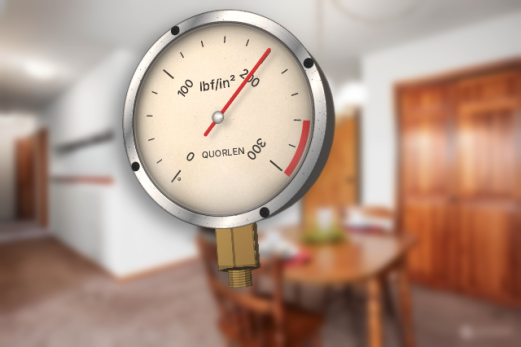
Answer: 200 psi
